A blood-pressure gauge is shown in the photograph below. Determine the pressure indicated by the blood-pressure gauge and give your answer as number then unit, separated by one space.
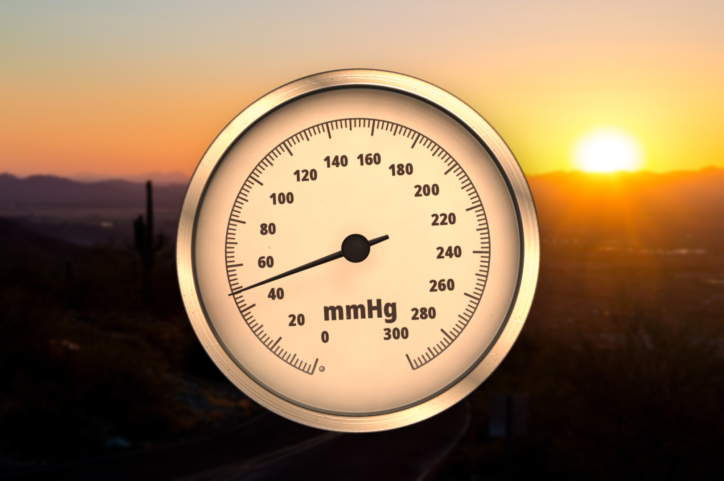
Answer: 48 mmHg
